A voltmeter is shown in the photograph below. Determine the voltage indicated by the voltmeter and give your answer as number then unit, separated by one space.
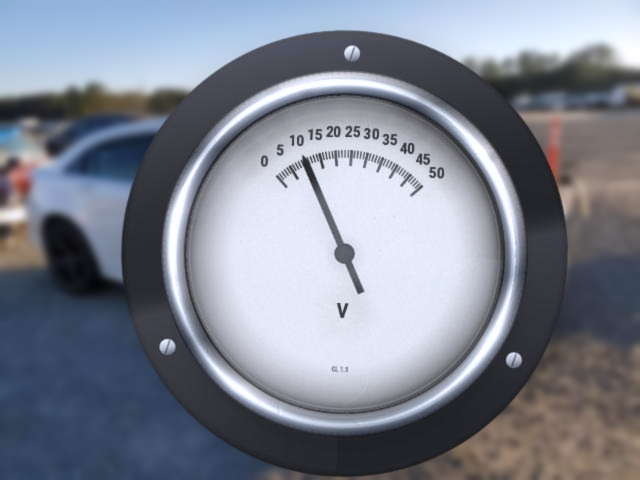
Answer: 10 V
